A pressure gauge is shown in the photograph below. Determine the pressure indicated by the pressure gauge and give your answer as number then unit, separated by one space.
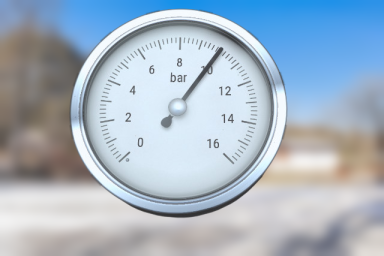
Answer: 10 bar
